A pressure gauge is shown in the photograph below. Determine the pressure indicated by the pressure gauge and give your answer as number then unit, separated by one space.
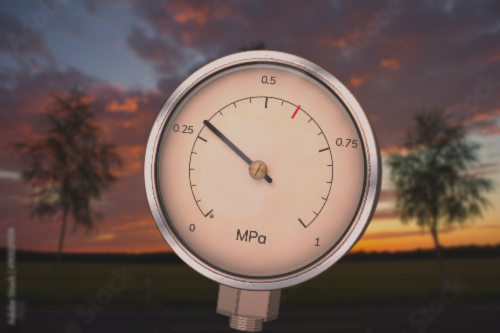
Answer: 0.3 MPa
